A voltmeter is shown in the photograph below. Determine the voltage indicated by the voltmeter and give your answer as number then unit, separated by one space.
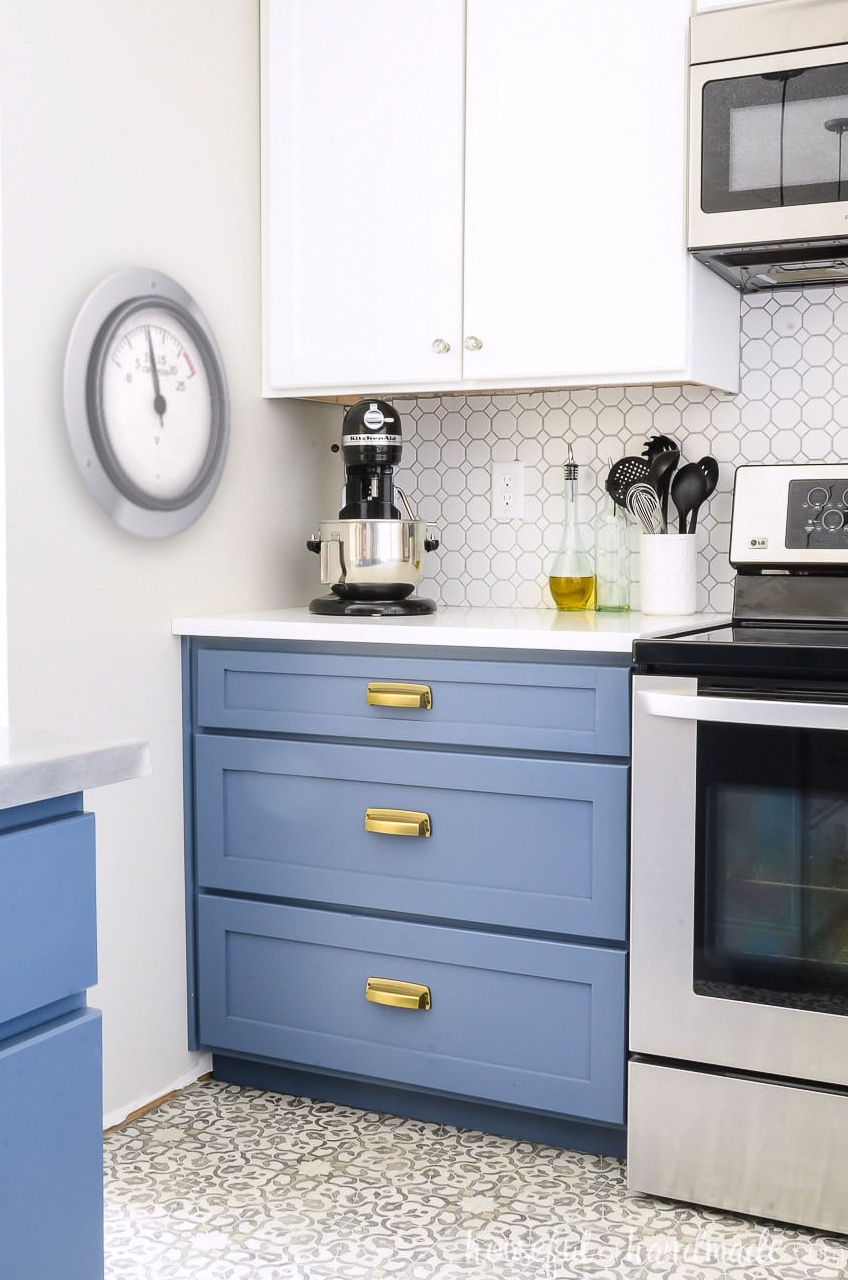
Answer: 10 V
